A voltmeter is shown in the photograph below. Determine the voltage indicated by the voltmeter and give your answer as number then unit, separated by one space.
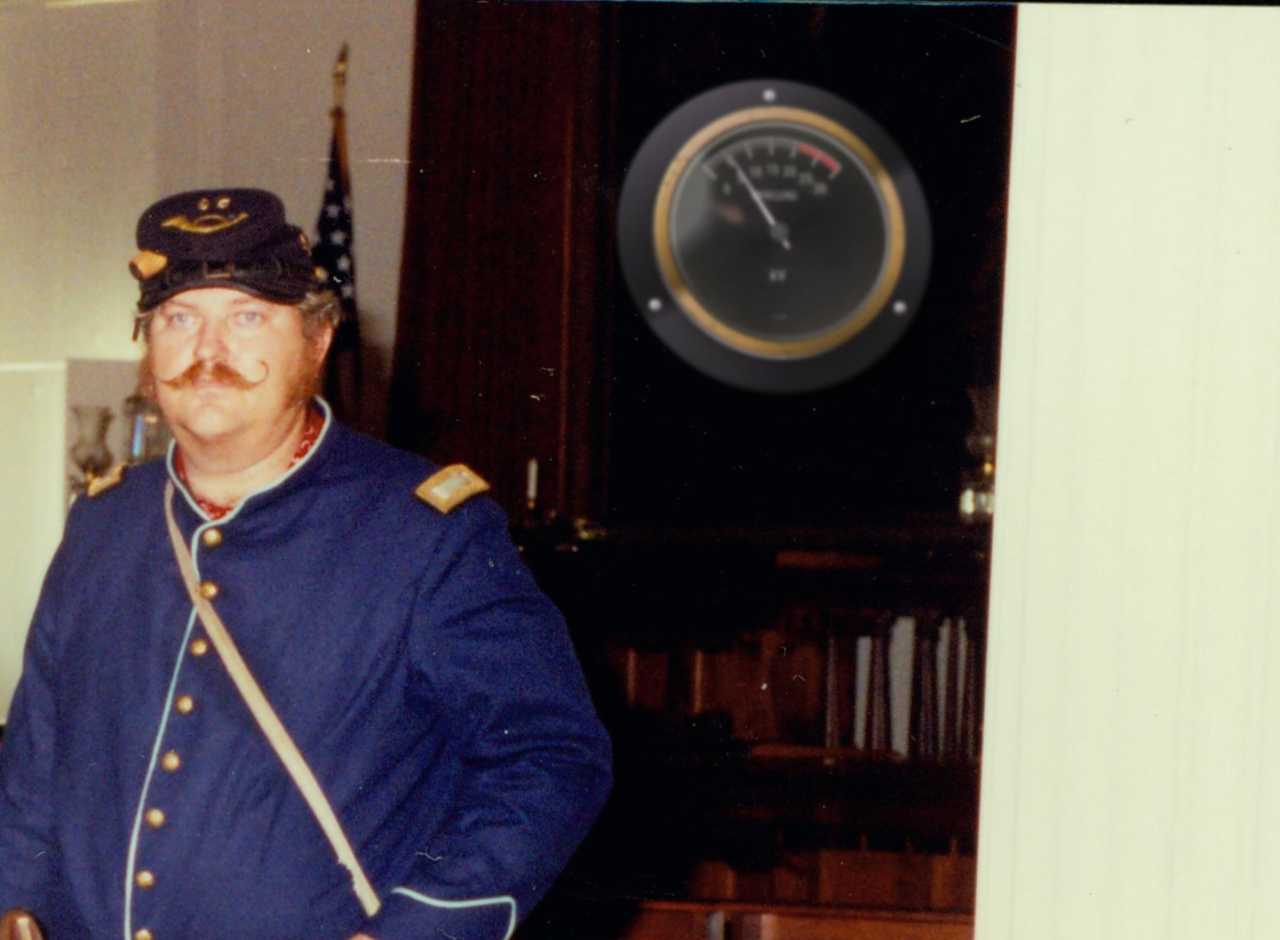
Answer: 5 kV
